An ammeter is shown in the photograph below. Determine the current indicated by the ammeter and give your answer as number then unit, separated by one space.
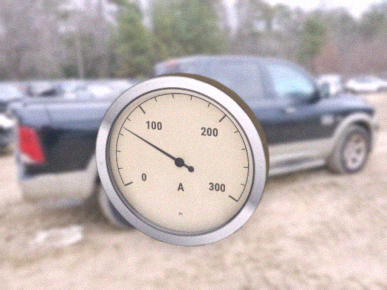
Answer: 70 A
